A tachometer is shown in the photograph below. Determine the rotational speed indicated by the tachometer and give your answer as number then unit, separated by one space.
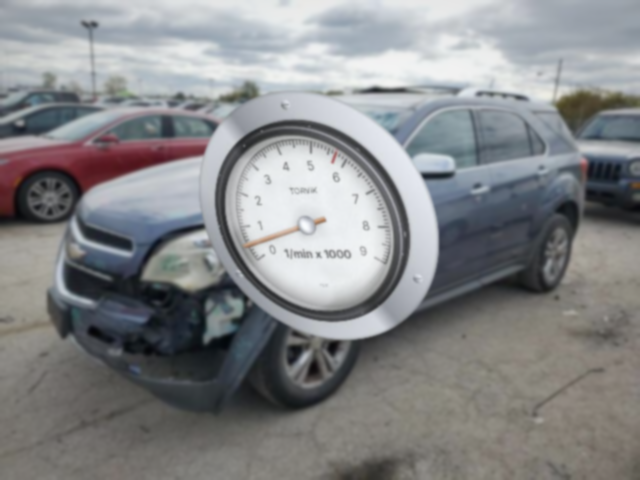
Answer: 500 rpm
